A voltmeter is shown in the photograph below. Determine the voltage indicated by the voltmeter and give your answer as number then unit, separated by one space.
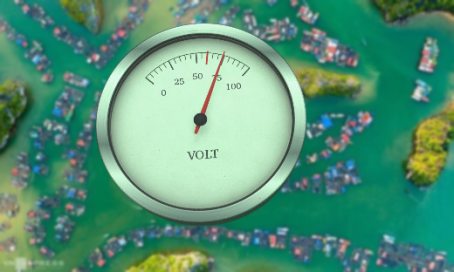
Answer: 75 V
